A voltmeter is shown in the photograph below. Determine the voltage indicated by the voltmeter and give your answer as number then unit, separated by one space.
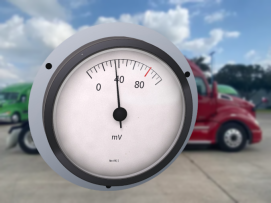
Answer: 35 mV
